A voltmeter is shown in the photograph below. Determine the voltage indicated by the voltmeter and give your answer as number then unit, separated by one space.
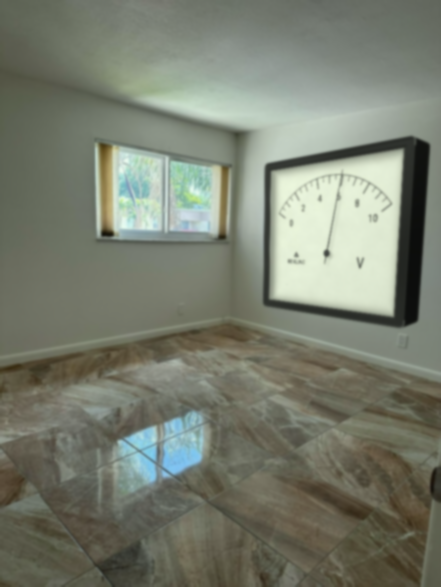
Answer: 6 V
